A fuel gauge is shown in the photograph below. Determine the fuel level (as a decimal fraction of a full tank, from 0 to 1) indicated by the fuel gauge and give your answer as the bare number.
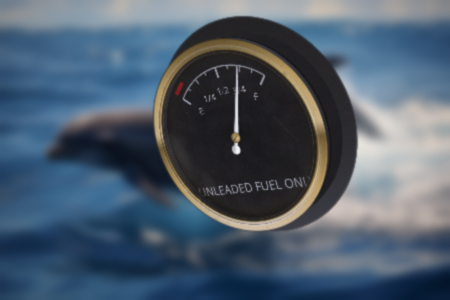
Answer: 0.75
